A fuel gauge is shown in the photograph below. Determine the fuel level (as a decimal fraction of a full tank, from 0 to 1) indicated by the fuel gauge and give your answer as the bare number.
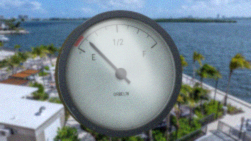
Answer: 0.125
